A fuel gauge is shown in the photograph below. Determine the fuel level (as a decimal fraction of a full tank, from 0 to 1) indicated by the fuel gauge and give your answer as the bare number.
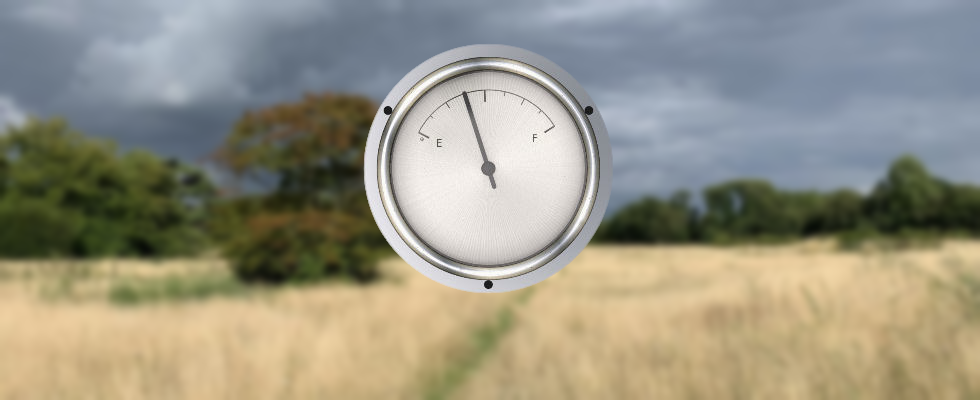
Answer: 0.375
